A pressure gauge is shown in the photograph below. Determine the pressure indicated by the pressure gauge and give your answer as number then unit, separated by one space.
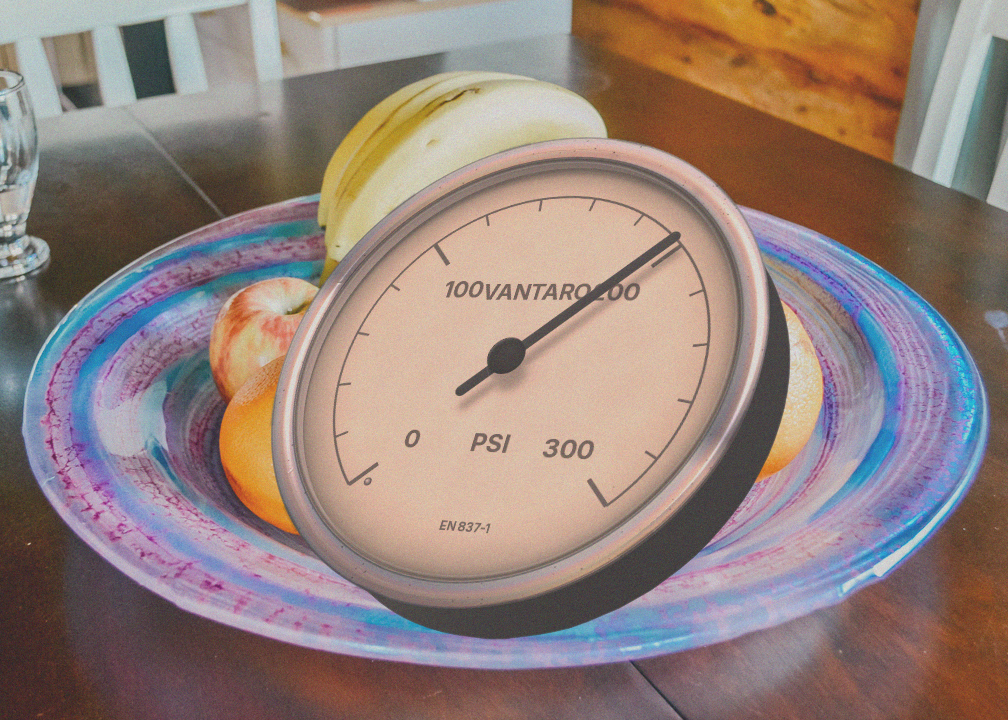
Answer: 200 psi
